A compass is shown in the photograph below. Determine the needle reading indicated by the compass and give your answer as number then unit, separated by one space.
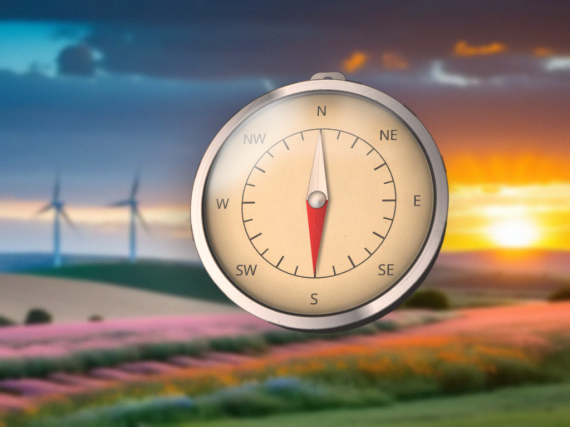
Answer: 180 °
